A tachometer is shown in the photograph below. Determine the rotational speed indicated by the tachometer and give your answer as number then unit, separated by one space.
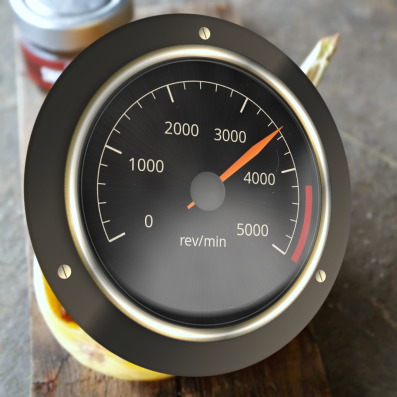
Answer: 3500 rpm
